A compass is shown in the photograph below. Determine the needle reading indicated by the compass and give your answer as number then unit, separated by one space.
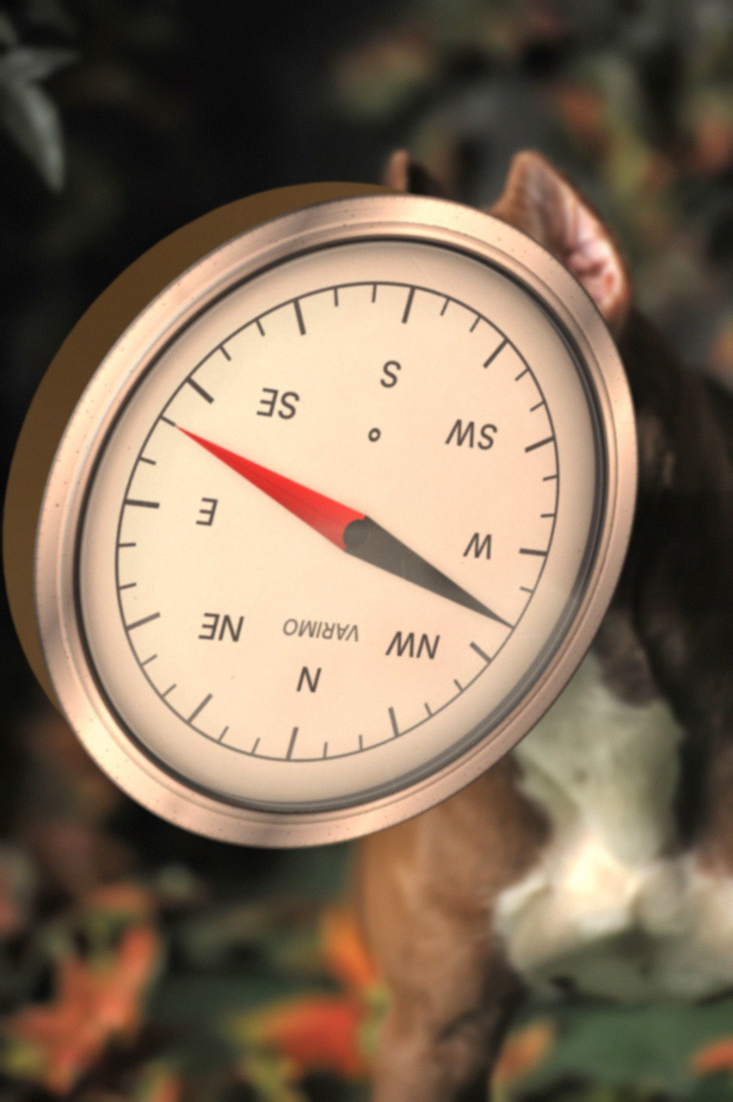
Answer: 110 °
